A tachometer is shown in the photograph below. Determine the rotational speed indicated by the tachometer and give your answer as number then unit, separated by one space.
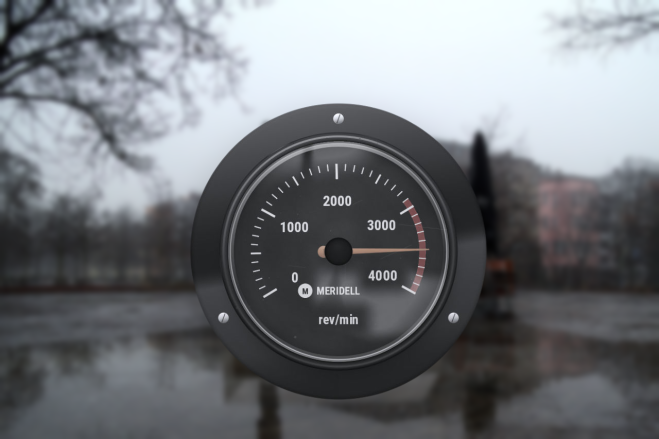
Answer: 3500 rpm
